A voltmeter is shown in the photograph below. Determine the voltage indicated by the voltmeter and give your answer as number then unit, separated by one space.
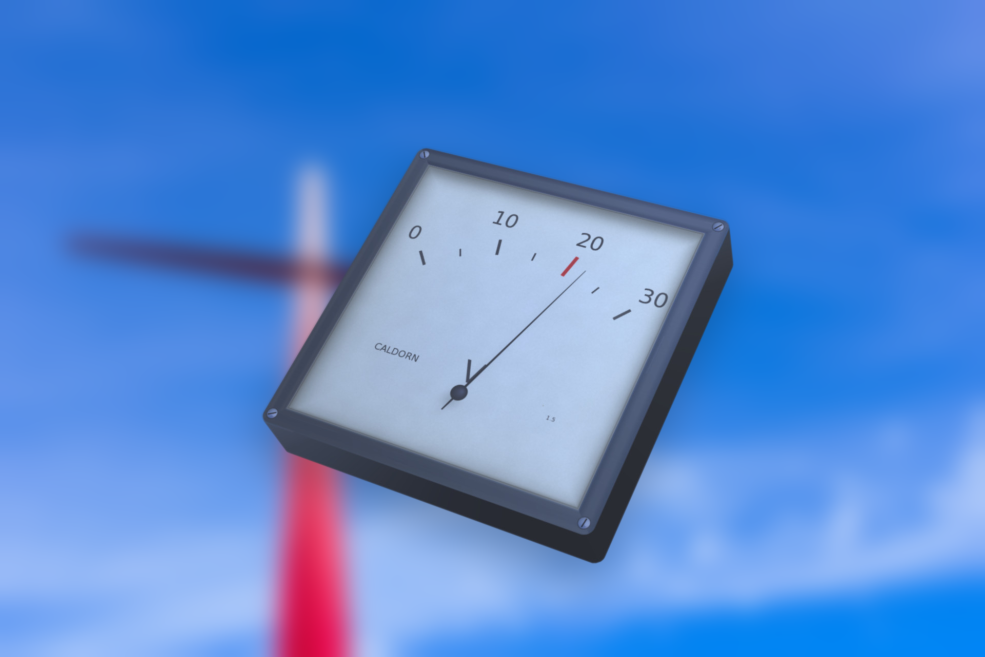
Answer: 22.5 V
